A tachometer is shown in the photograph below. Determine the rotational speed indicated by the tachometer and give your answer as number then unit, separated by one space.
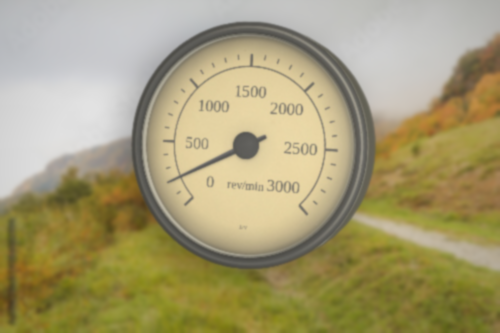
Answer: 200 rpm
